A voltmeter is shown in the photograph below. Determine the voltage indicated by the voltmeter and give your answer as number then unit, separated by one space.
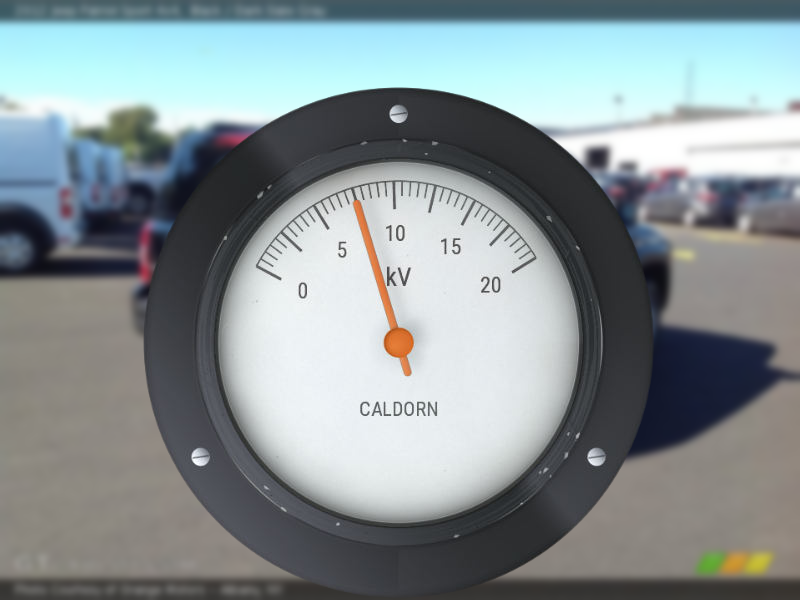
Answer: 7.5 kV
